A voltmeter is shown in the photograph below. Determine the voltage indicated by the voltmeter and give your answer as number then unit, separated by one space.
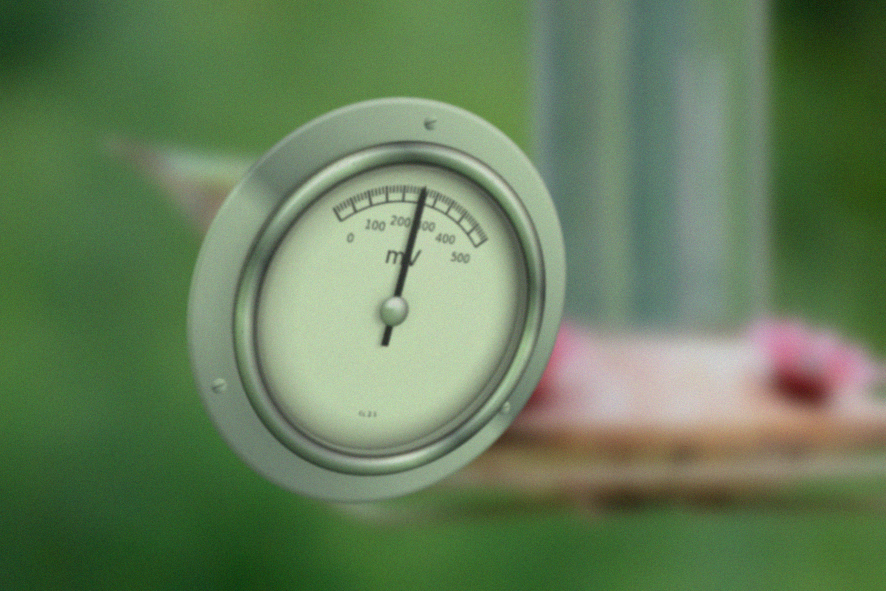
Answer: 250 mV
